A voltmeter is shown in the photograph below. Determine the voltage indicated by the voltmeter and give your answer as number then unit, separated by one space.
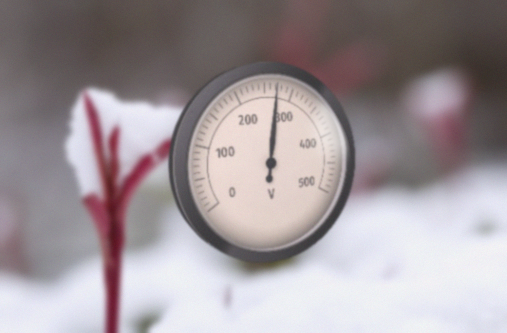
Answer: 270 V
